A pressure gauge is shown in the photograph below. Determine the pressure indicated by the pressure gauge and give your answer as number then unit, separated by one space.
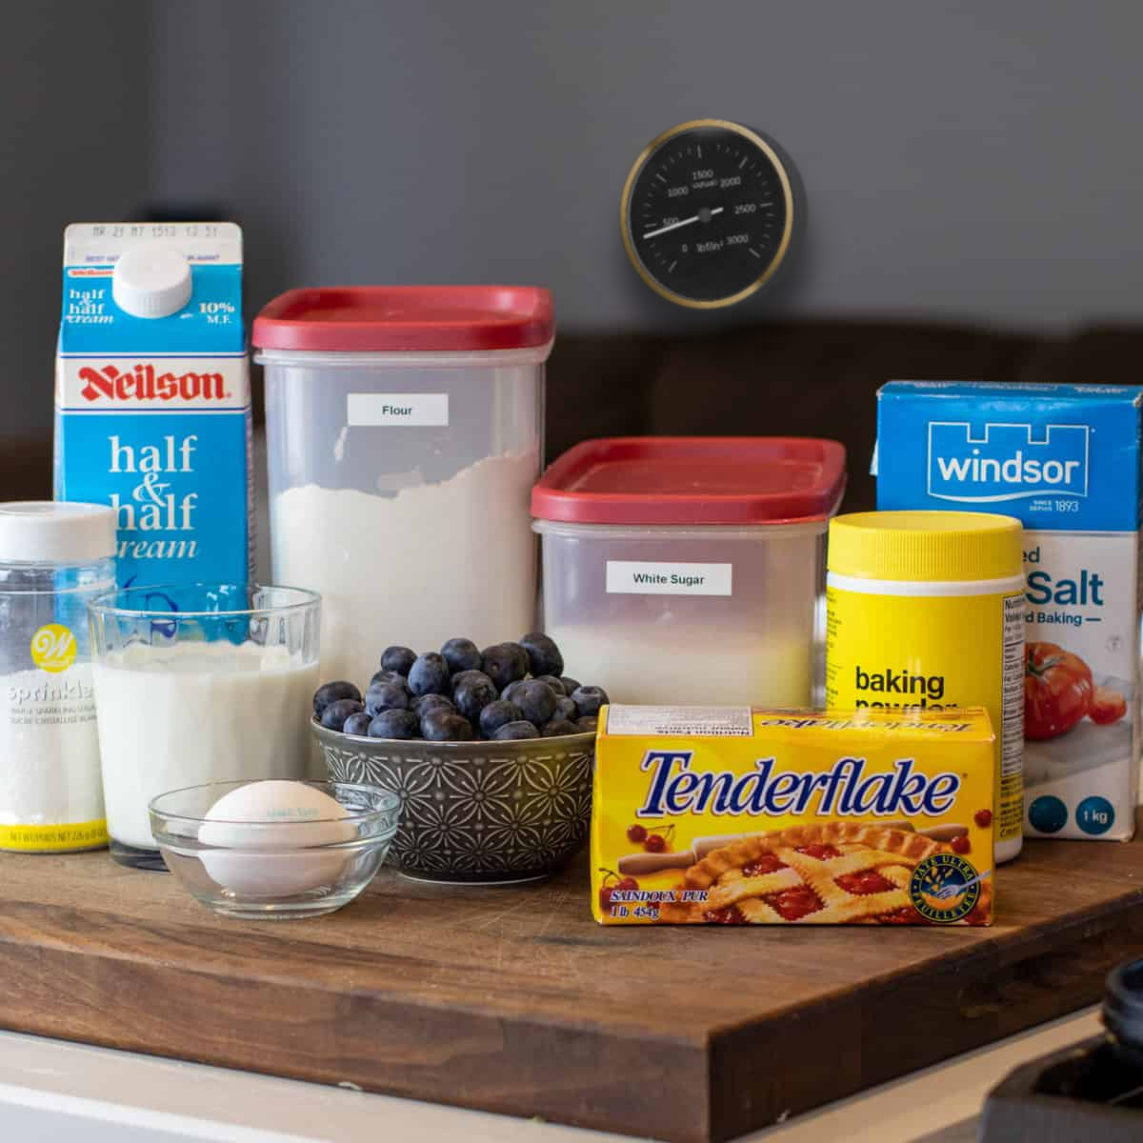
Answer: 400 psi
